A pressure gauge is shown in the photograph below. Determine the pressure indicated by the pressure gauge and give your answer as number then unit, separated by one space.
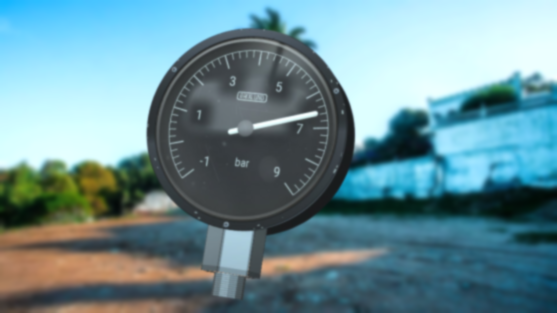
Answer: 6.6 bar
